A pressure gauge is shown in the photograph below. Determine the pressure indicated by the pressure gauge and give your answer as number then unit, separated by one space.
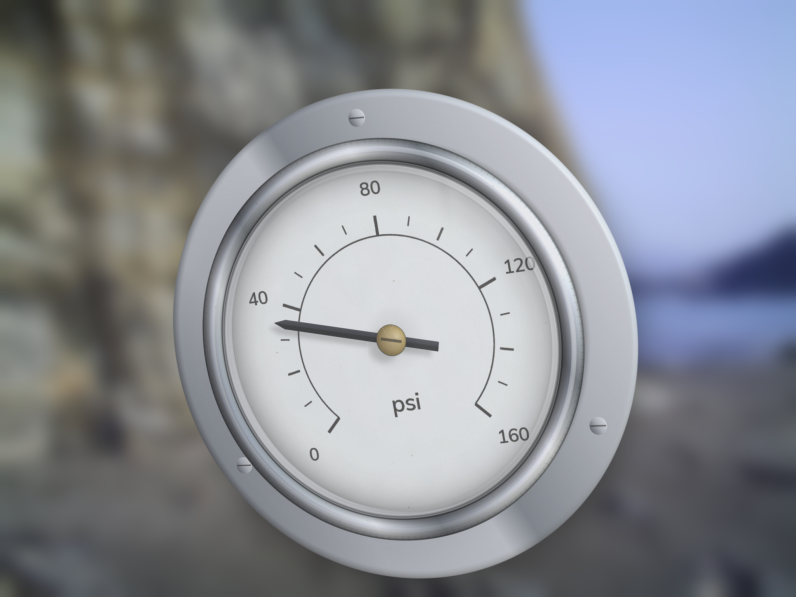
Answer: 35 psi
